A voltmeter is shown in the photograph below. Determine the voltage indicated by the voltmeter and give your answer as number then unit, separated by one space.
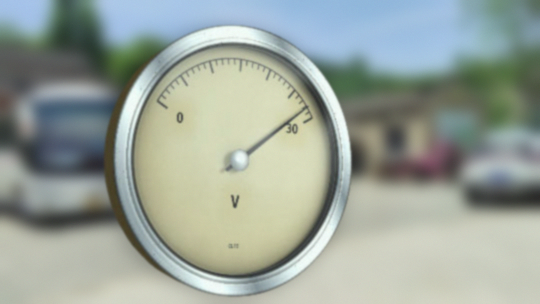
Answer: 28 V
